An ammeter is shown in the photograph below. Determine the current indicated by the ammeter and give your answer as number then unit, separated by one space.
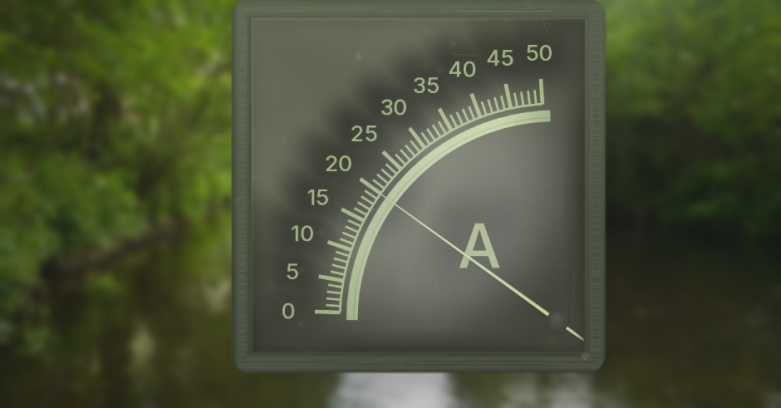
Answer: 20 A
